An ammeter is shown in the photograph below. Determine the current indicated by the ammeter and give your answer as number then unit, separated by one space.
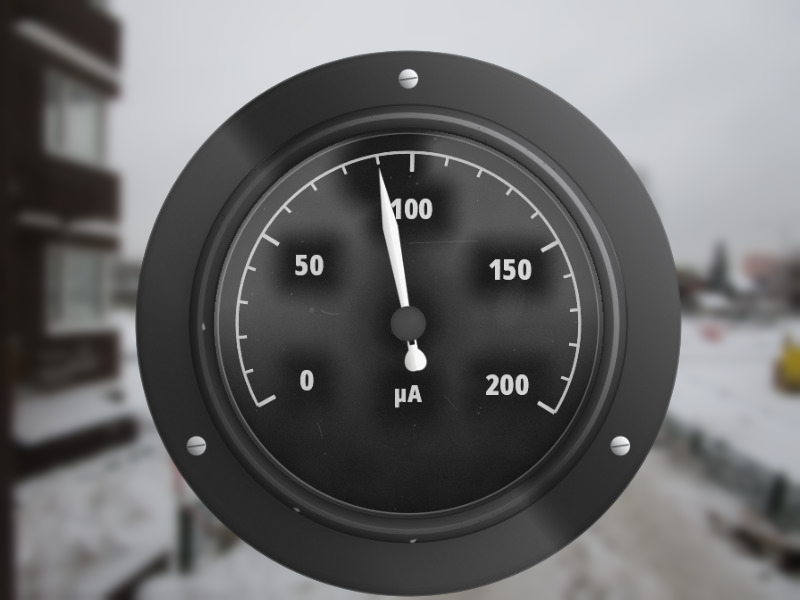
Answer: 90 µA
